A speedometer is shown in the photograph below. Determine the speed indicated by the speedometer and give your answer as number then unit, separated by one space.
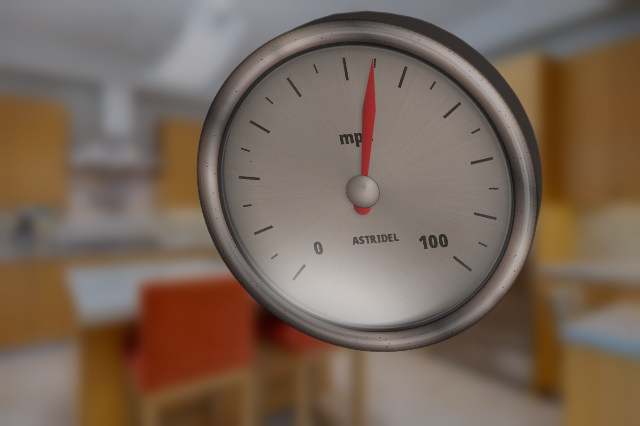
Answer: 55 mph
